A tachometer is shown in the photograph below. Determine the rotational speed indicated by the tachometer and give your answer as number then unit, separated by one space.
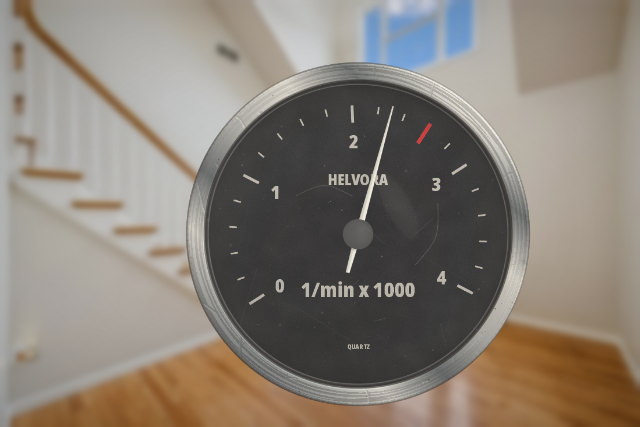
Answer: 2300 rpm
